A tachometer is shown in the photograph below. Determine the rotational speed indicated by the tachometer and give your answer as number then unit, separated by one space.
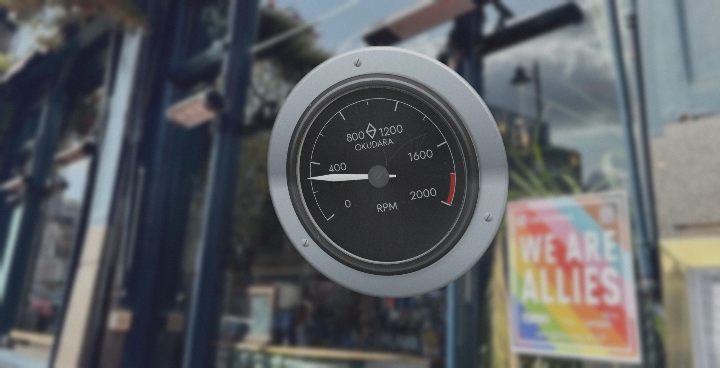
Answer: 300 rpm
